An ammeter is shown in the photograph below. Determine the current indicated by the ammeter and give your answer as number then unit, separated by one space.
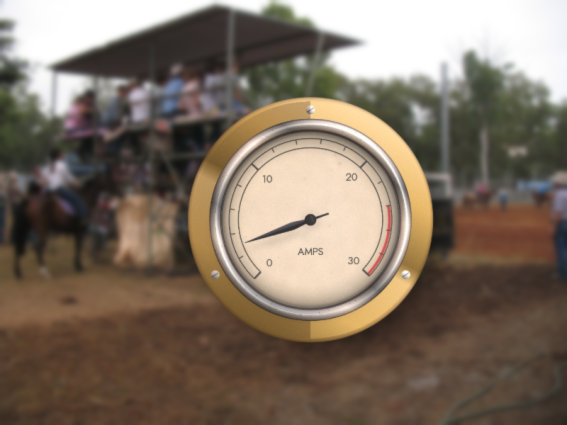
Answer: 3 A
